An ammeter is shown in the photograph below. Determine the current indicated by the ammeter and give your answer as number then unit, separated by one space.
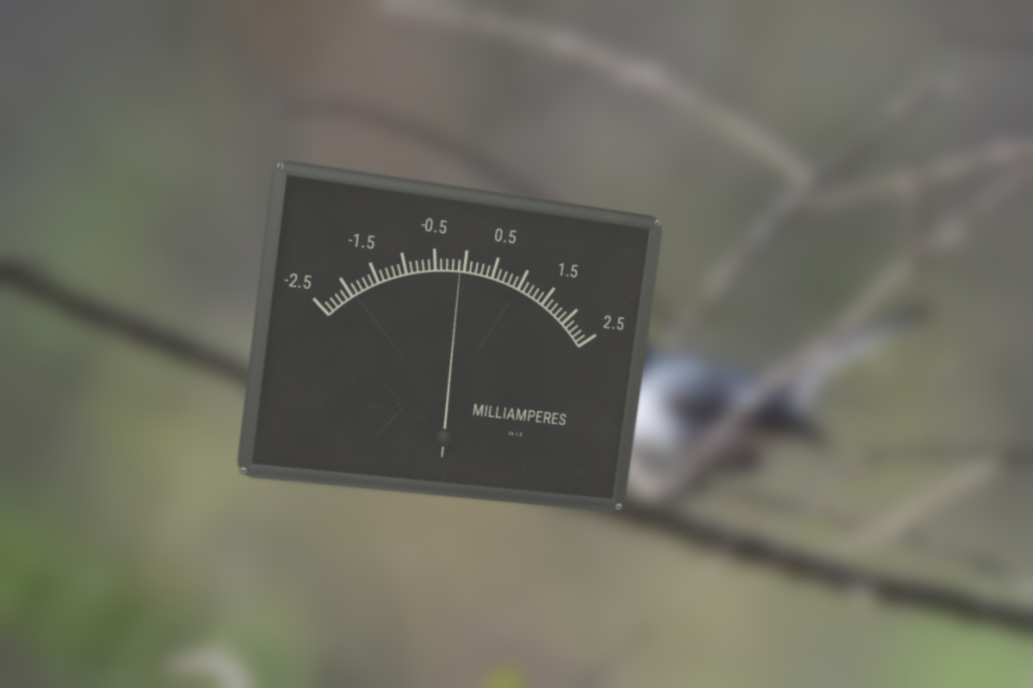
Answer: -0.1 mA
